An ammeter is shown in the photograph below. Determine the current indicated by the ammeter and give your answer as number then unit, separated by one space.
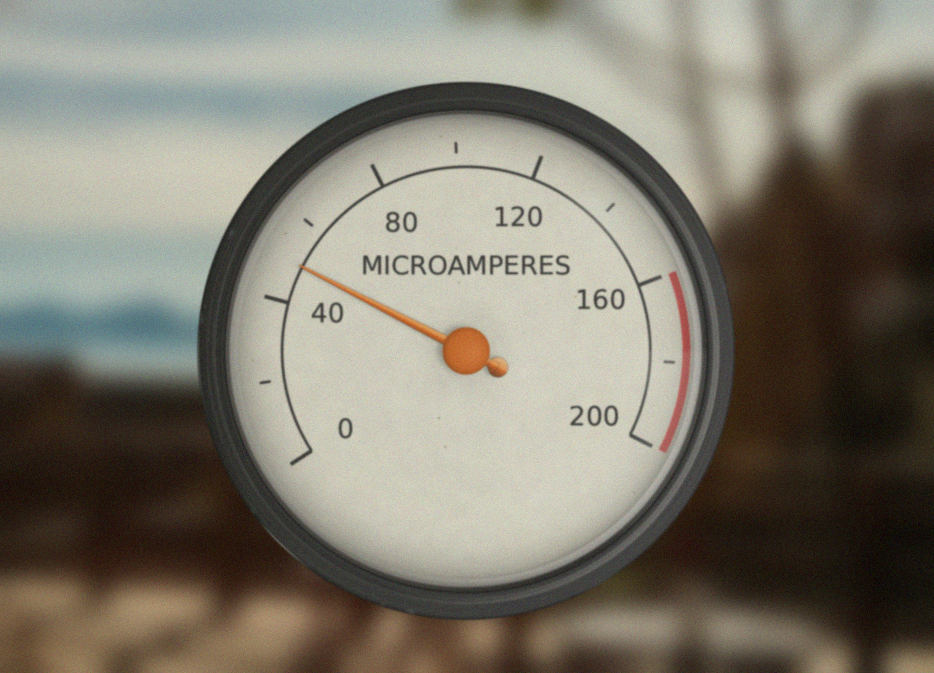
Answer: 50 µA
